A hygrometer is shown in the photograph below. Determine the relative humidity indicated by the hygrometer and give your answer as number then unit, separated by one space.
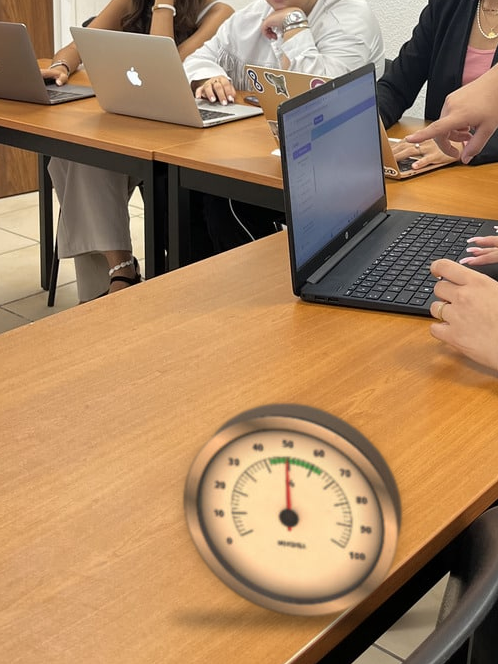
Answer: 50 %
